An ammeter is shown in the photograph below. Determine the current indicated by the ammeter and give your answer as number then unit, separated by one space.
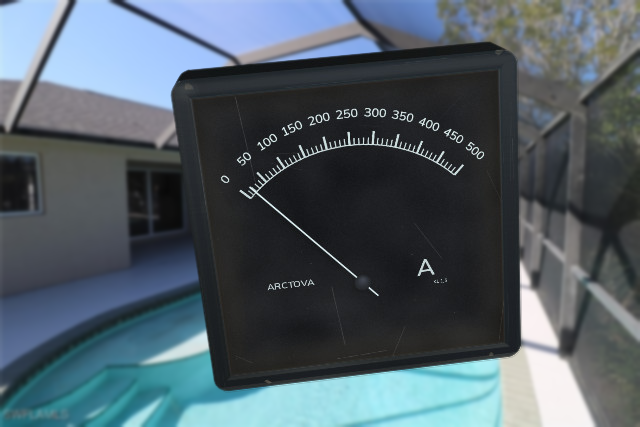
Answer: 20 A
